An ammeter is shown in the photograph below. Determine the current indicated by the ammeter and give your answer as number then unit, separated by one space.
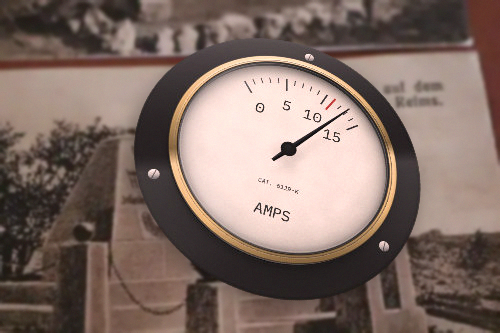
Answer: 13 A
